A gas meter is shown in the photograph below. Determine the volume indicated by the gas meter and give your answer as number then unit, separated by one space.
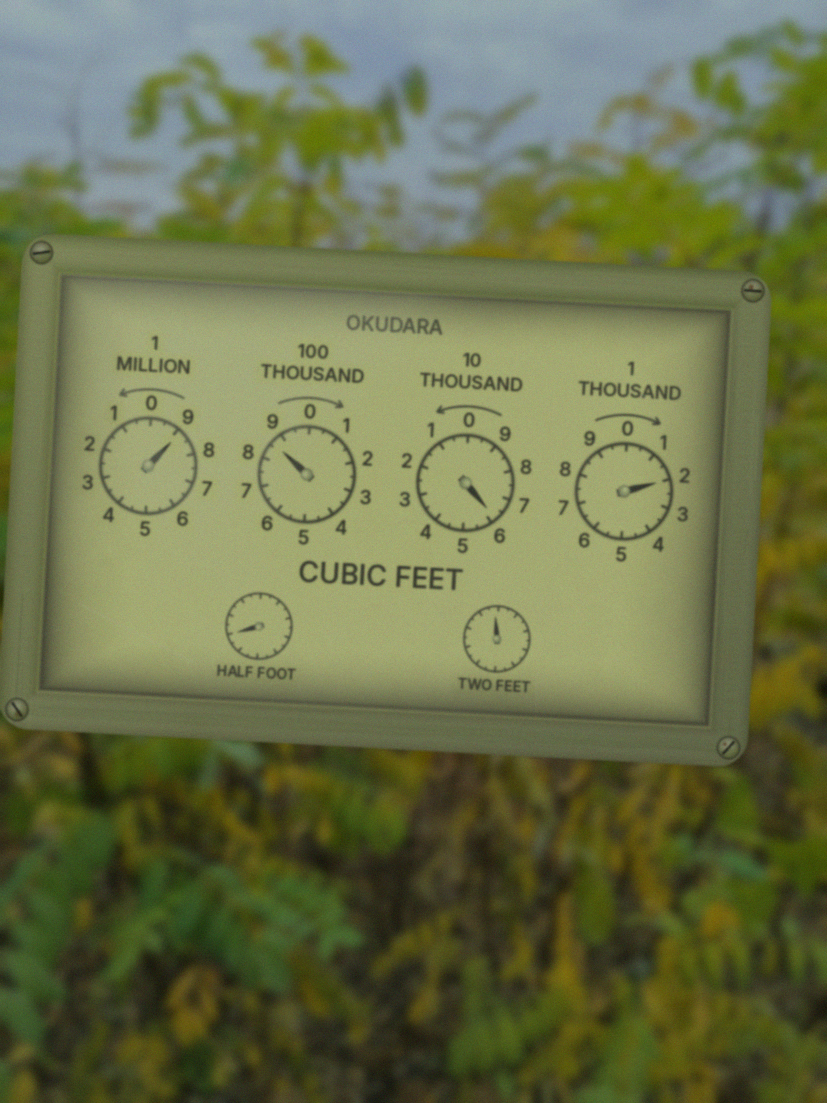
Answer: 886200 ft³
